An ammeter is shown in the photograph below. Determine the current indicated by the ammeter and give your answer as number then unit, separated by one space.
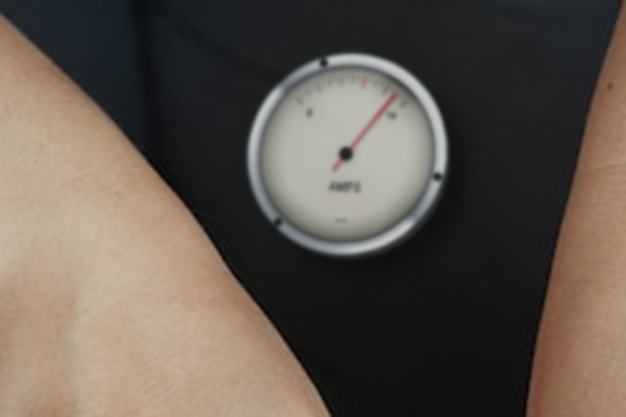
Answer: 9 A
